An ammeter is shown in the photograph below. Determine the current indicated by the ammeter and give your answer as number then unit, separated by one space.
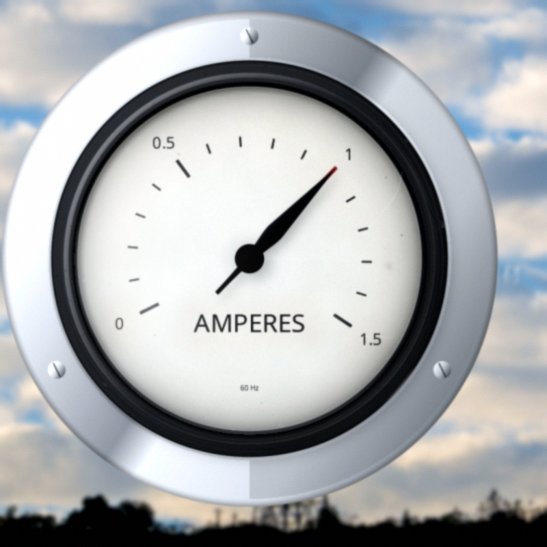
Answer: 1 A
